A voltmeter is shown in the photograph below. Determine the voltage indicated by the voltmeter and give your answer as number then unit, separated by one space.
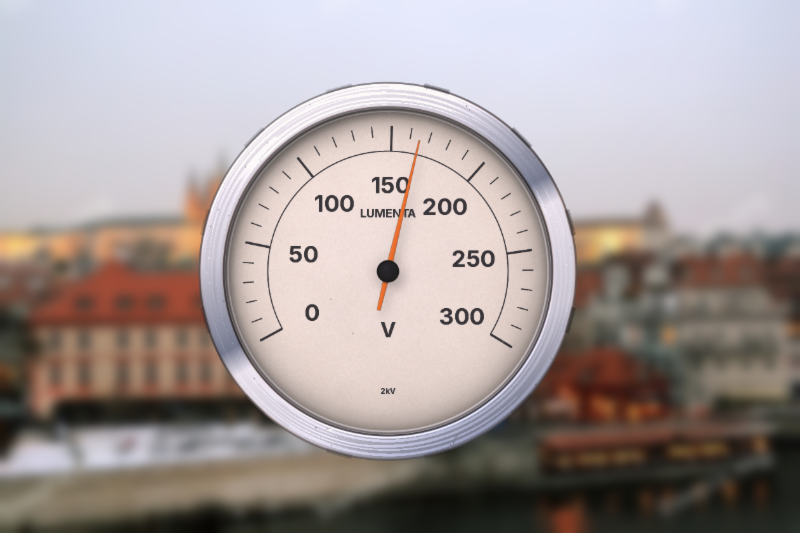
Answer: 165 V
